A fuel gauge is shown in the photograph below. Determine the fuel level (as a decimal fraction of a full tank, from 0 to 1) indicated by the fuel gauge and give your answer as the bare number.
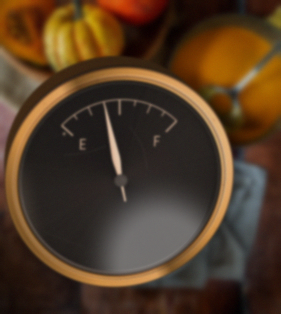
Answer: 0.375
